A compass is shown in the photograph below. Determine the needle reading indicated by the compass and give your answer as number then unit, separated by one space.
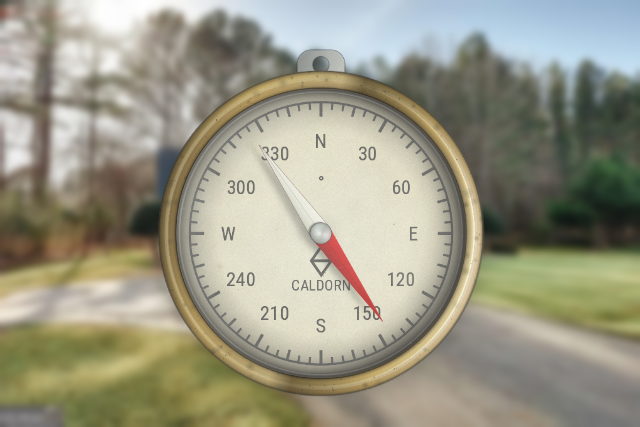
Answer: 145 °
